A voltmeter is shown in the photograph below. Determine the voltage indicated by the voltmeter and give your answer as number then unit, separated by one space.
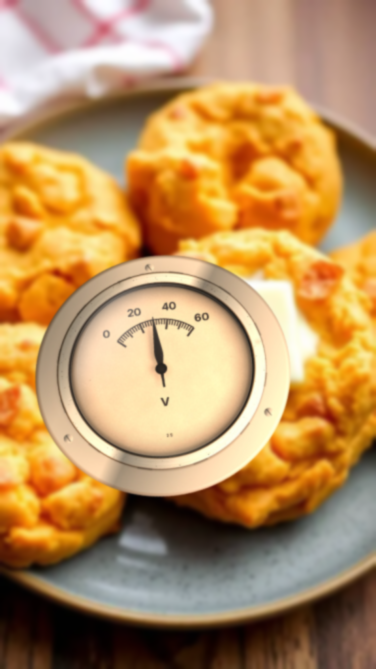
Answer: 30 V
